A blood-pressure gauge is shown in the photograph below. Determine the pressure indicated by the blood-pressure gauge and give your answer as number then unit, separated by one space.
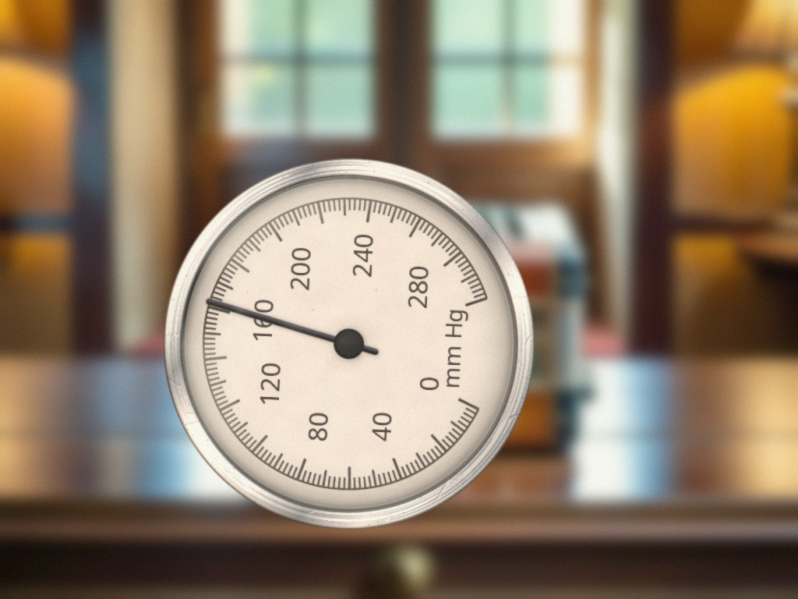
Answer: 162 mmHg
